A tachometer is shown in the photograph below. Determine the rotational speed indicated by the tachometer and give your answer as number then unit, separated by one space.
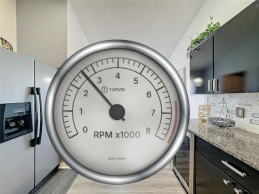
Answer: 2600 rpm
